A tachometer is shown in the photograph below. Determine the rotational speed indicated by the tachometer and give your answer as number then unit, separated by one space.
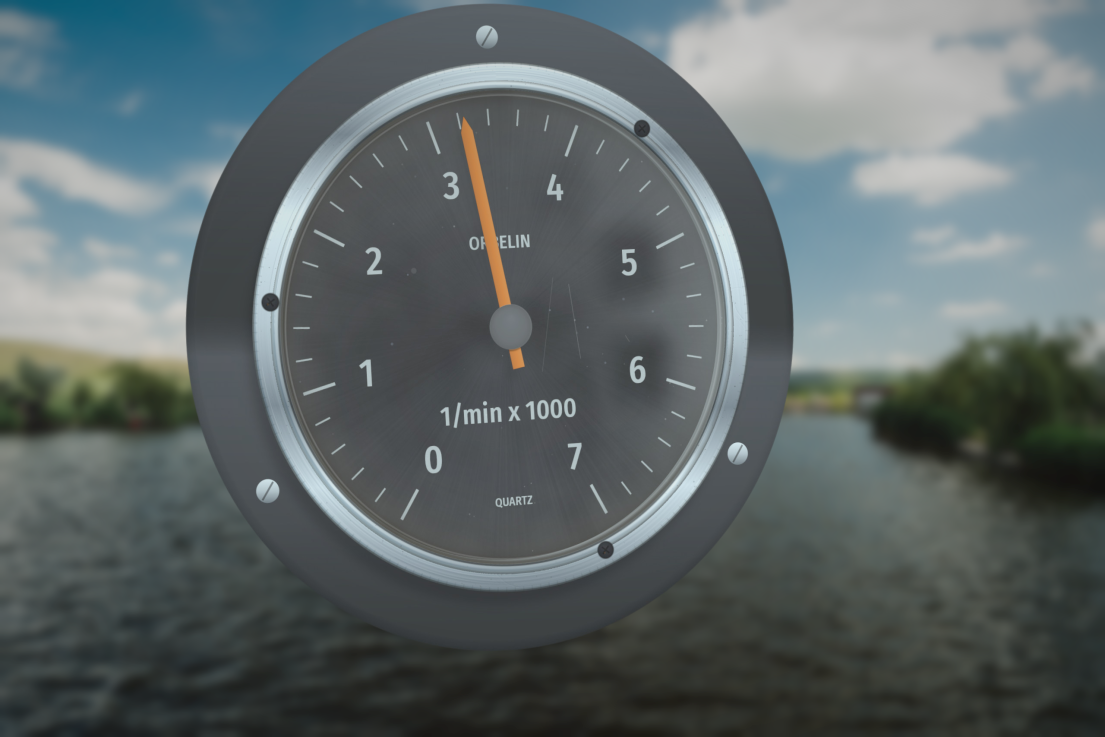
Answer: 3200 rpm
